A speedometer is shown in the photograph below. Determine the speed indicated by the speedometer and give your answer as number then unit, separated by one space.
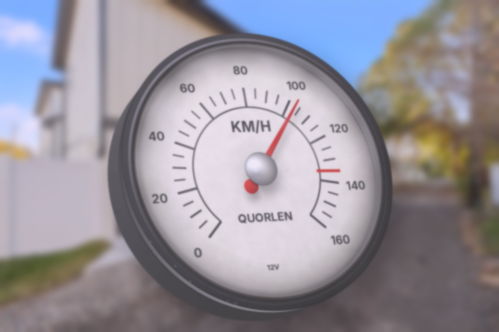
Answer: 102.5 km/h
